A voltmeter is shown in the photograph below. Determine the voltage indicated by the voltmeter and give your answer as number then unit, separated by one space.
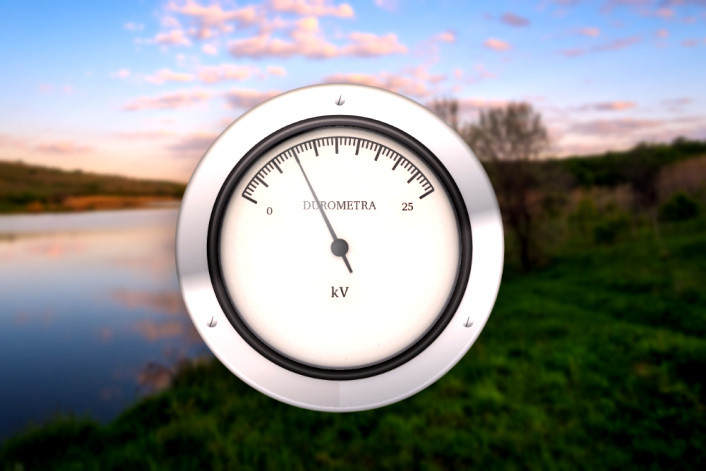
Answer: 7.5 kV
